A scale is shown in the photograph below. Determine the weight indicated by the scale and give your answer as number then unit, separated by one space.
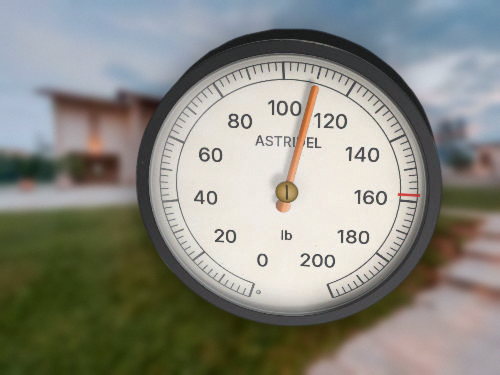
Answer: 110 lb
